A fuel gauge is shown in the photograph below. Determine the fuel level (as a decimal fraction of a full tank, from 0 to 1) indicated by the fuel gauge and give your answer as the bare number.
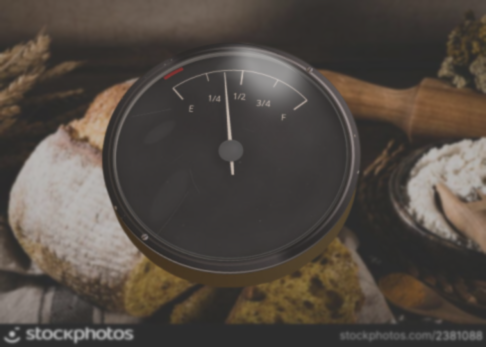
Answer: 0.375
